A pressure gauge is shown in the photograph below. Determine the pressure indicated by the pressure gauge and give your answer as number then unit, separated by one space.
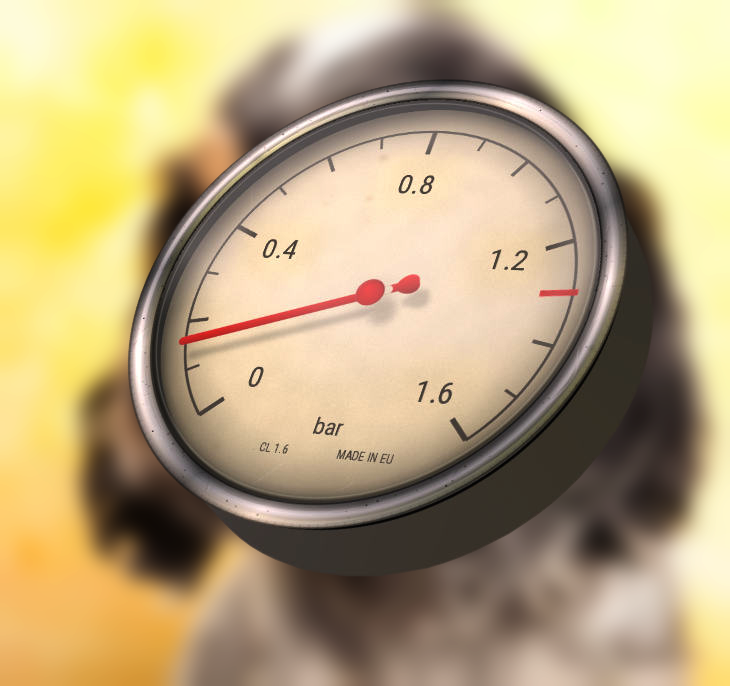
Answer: 0.15 bar
